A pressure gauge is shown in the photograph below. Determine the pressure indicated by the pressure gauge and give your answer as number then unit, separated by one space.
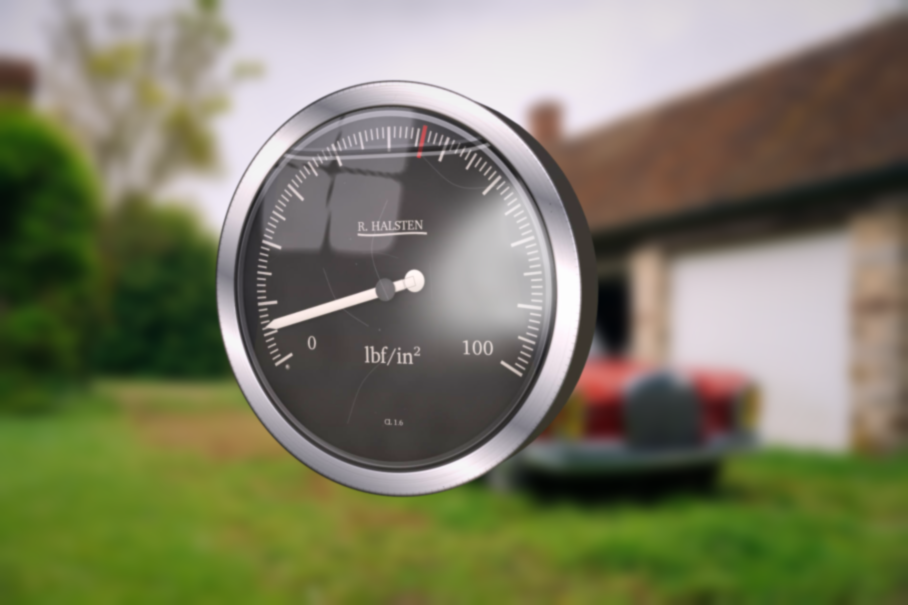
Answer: 6 psi
